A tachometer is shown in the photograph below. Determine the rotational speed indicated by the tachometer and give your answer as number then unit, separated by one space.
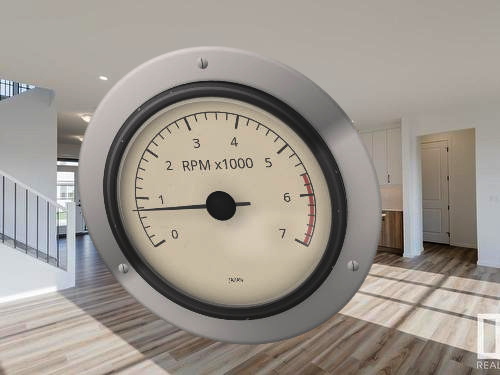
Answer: 800 rpm
